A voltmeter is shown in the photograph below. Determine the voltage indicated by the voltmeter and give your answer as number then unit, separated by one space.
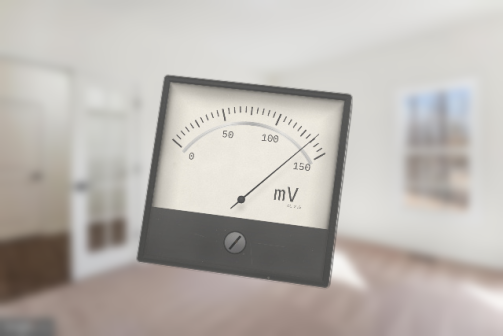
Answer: 135 mV
